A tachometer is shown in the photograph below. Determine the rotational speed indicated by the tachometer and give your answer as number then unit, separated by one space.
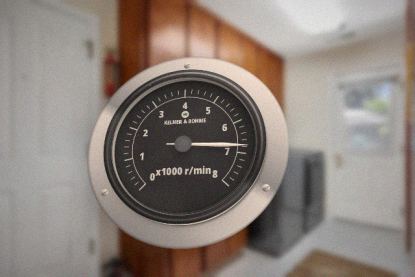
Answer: 6800 rpm
